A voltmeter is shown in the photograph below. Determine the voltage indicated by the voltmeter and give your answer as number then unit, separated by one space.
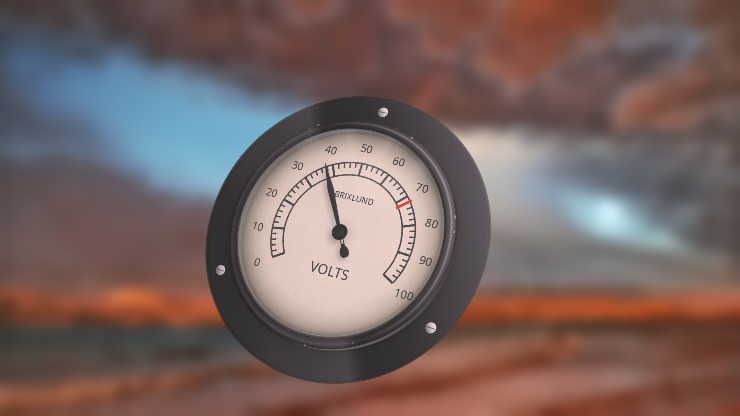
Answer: 38 V
